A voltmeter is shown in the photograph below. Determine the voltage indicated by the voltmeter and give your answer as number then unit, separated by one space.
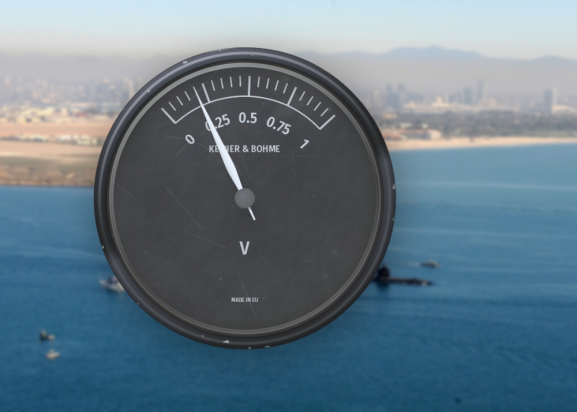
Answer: 0.2 V
